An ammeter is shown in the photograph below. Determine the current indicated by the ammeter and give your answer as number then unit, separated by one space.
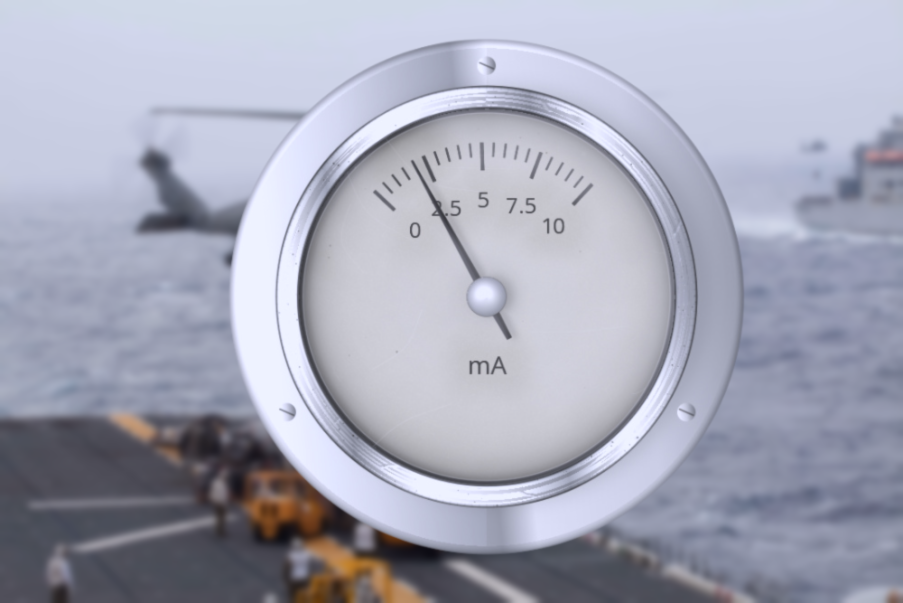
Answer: 2 mA
